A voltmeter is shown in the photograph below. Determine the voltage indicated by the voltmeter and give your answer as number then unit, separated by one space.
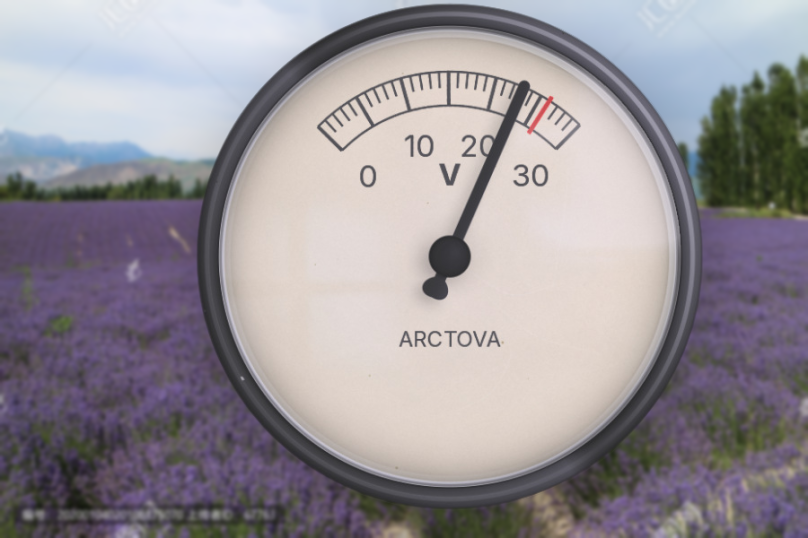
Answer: 23 V
